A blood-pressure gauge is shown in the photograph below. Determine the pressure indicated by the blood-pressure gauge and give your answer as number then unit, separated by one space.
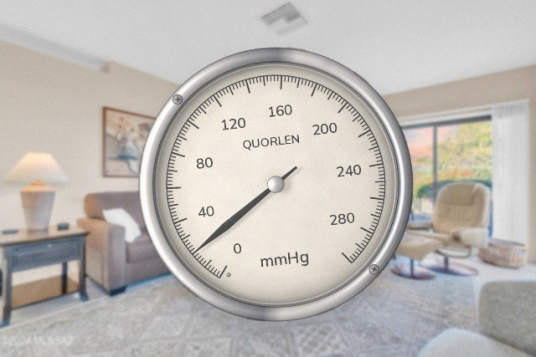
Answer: 20 mmHg
